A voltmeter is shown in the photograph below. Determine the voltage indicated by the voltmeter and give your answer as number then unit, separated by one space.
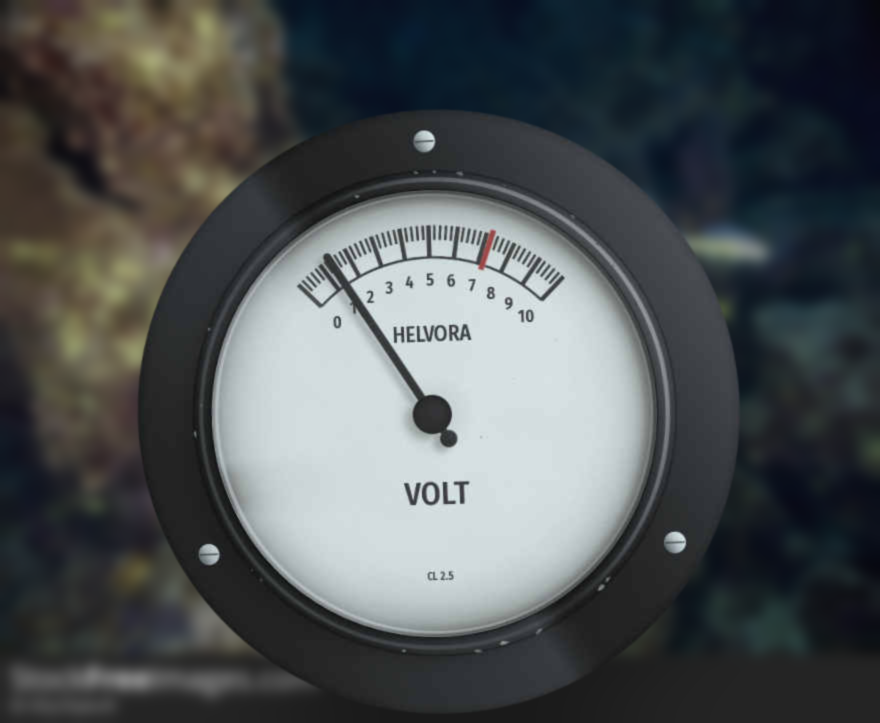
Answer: 1.4 V
